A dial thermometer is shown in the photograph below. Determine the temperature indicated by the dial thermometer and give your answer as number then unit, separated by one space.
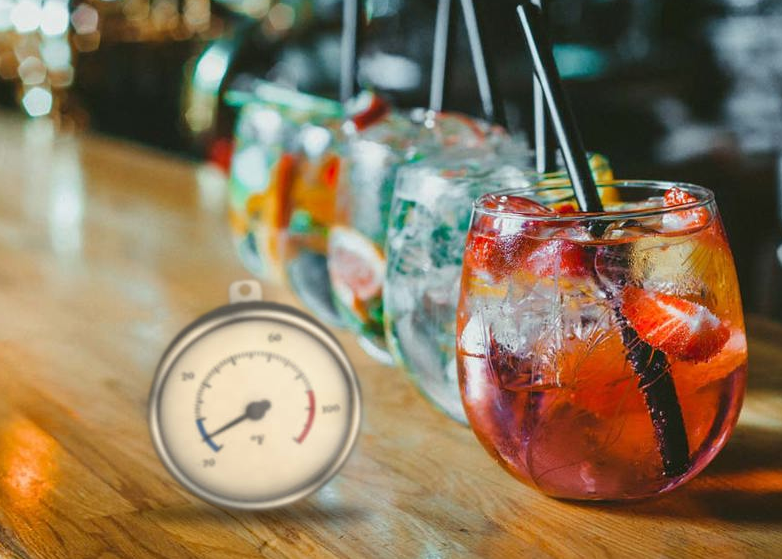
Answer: -10 °F
